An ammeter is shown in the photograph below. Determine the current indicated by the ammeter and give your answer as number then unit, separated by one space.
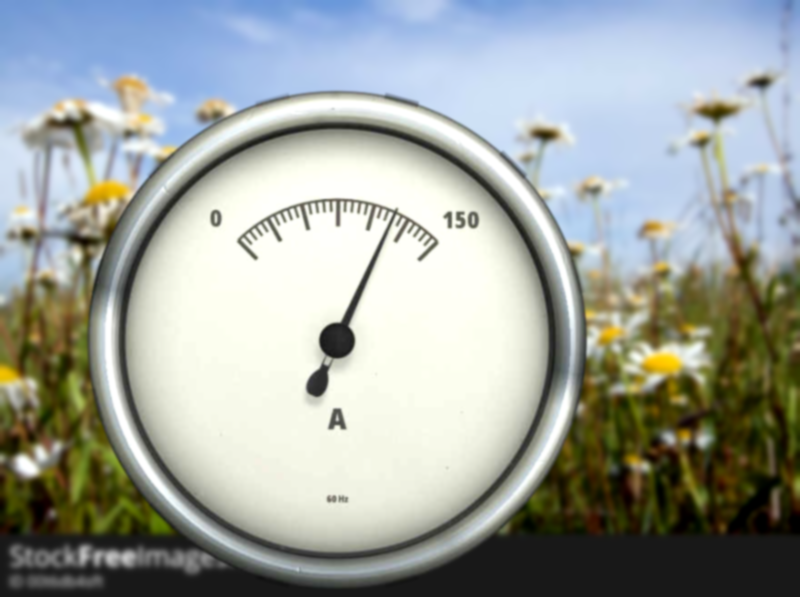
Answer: 115 A
